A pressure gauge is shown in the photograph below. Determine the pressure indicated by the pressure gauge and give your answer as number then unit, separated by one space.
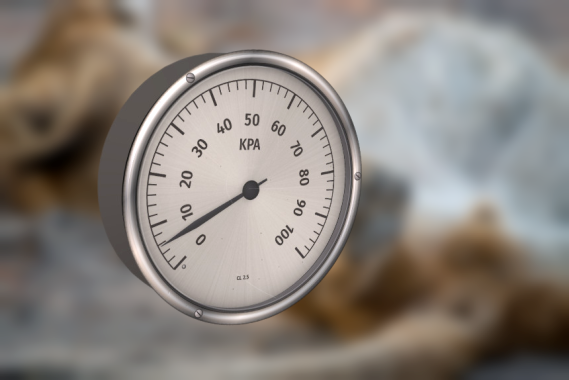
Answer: 6 kPa
